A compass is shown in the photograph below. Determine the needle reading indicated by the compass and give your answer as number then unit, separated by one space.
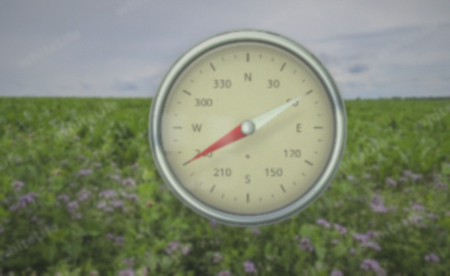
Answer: 240 °
